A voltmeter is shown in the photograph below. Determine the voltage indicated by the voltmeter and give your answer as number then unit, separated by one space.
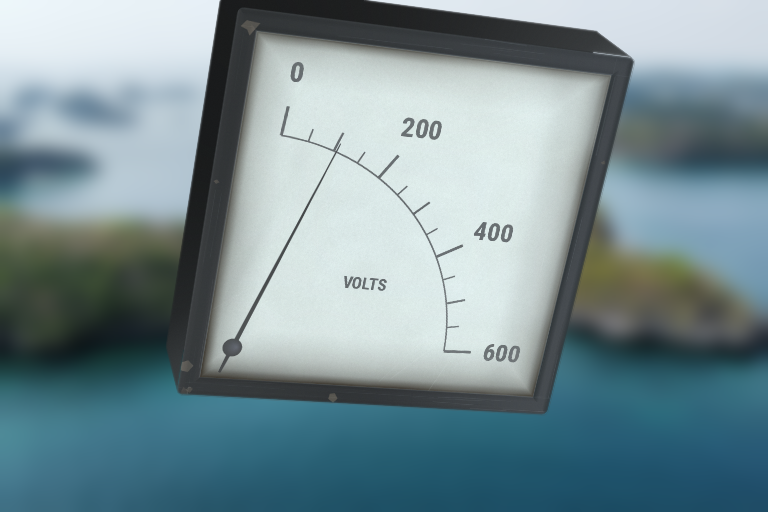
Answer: 100 V
